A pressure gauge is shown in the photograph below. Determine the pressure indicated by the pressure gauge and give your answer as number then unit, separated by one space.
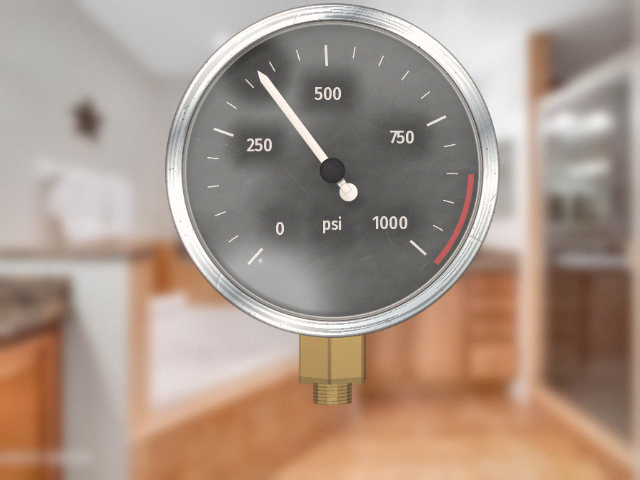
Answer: 375 psi
